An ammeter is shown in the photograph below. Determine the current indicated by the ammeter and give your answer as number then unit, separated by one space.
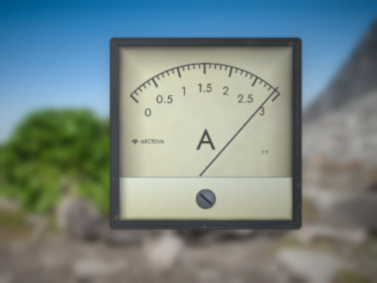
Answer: 2.9 A
